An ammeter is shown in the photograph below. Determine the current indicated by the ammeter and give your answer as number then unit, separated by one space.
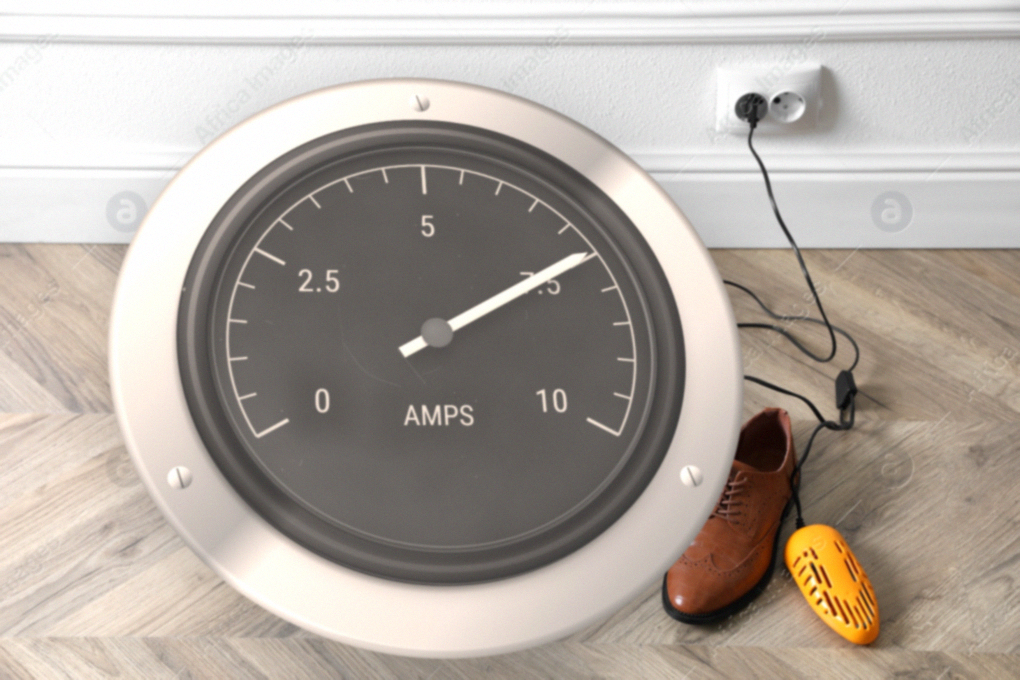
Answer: 7.5 A
